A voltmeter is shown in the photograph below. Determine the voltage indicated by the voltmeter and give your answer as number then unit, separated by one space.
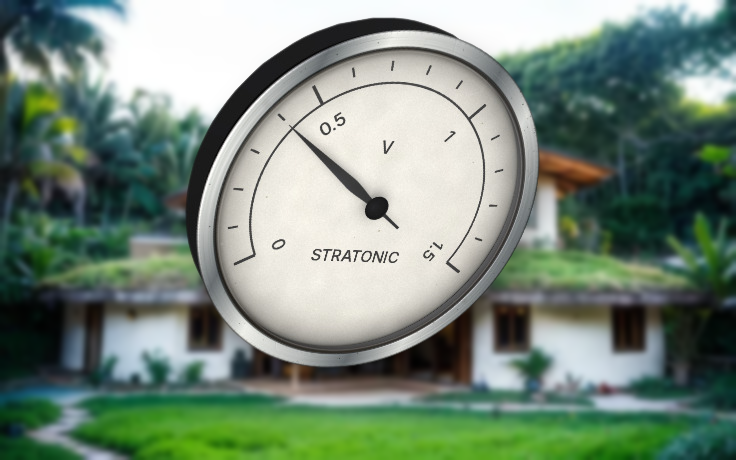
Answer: 0.4 V
